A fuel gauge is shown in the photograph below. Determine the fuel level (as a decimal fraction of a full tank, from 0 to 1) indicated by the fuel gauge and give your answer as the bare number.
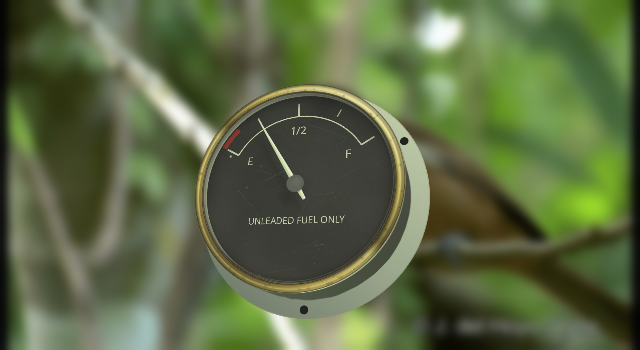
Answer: 0.25
